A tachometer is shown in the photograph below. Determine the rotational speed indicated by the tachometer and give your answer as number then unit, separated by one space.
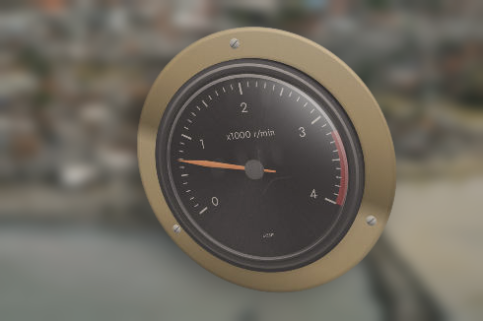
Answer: 700 rpm
